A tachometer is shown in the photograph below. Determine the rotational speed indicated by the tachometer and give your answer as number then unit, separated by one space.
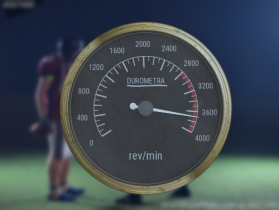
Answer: 3700 rpm
